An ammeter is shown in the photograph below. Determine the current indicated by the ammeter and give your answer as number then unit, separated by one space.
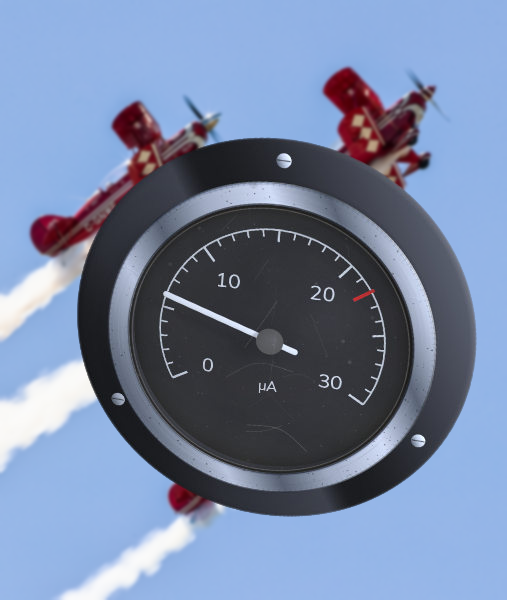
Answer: 6 µA
